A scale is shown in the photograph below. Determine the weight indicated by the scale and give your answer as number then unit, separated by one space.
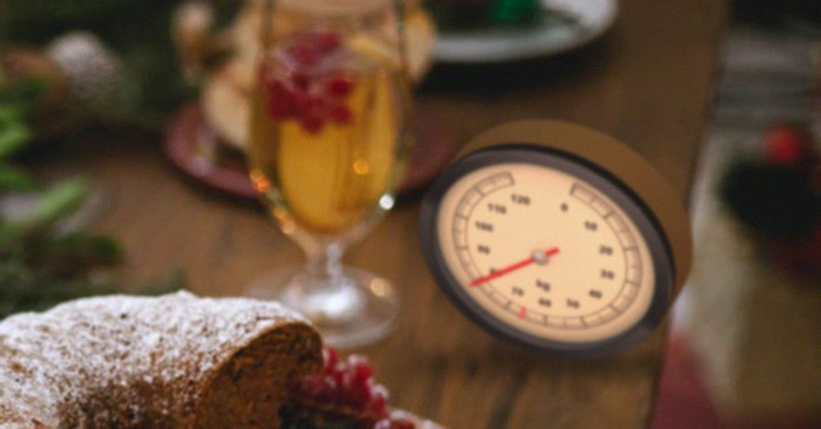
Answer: 80 kg
